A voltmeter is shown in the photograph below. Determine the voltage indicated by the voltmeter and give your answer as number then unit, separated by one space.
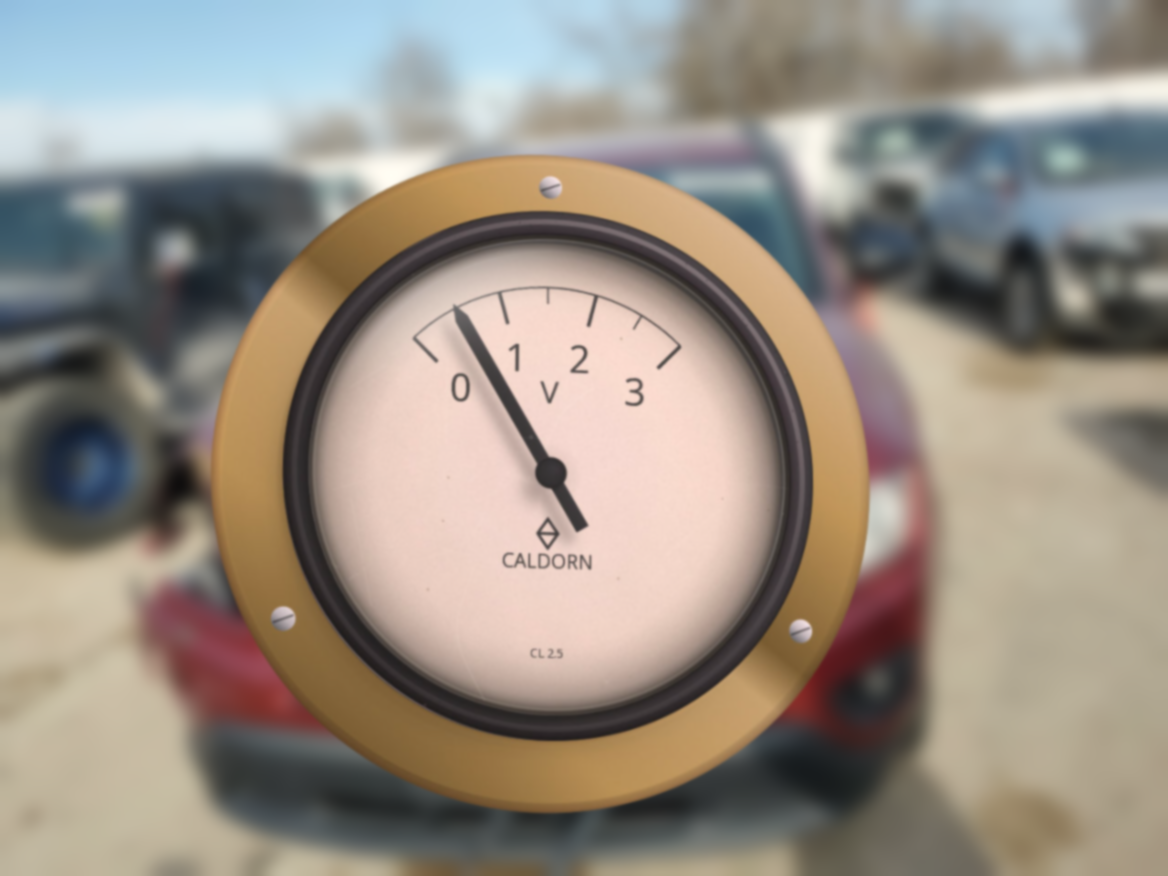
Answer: 0.5 V
